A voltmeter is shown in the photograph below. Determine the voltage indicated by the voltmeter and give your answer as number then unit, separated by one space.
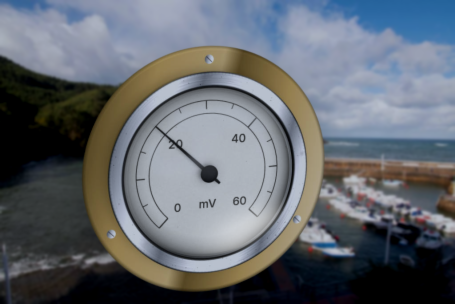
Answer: 20 mV
